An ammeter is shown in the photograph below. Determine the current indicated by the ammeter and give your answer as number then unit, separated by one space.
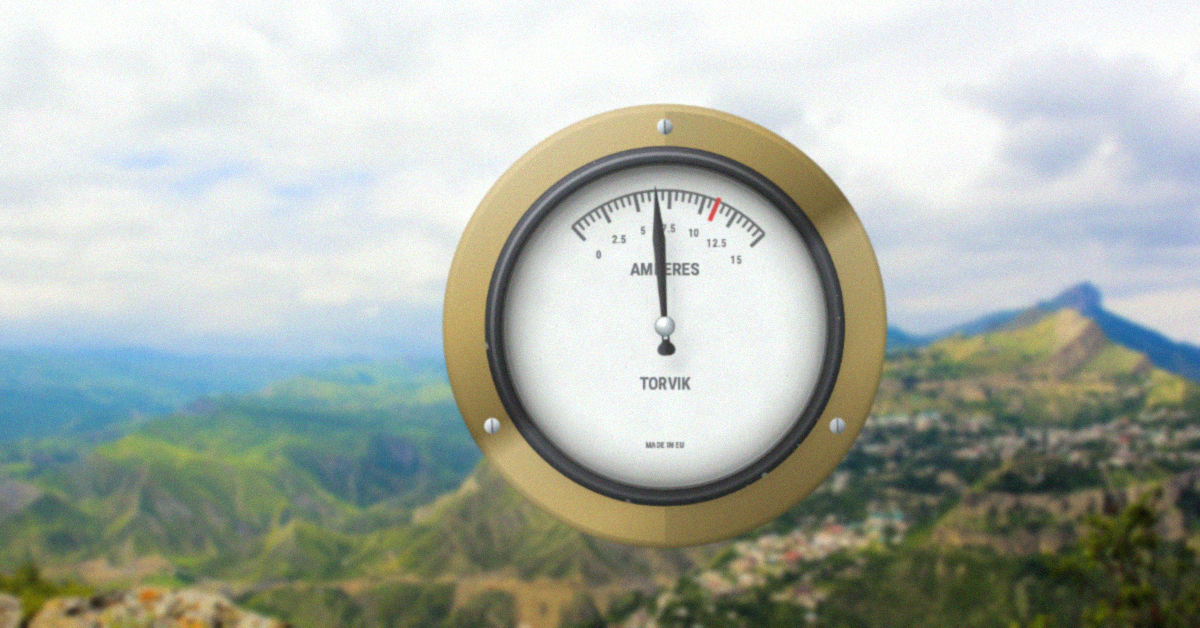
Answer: 6.5 A
